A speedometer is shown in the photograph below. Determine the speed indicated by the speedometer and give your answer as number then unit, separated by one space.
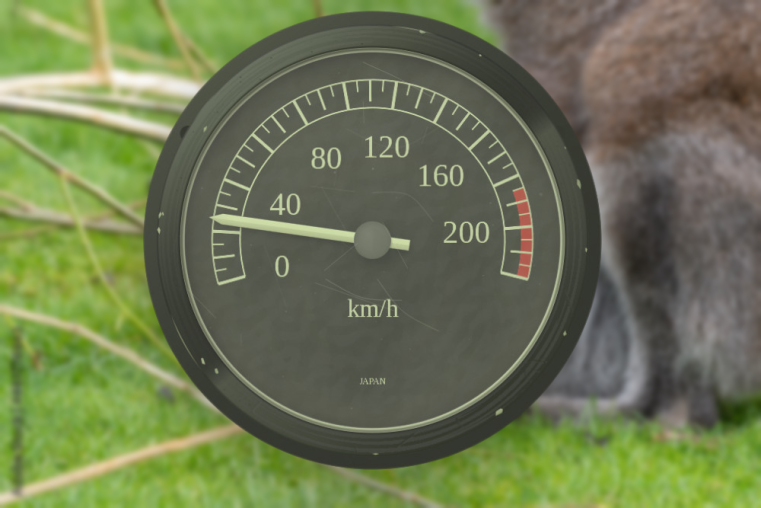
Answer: 25 km/h
